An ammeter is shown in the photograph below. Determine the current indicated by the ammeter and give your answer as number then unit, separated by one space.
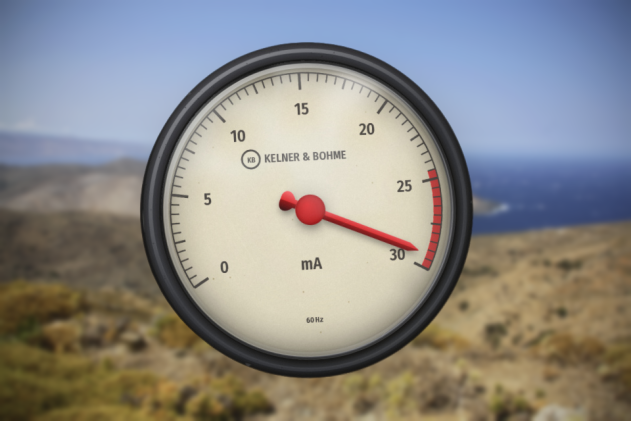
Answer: 29.25 mA
